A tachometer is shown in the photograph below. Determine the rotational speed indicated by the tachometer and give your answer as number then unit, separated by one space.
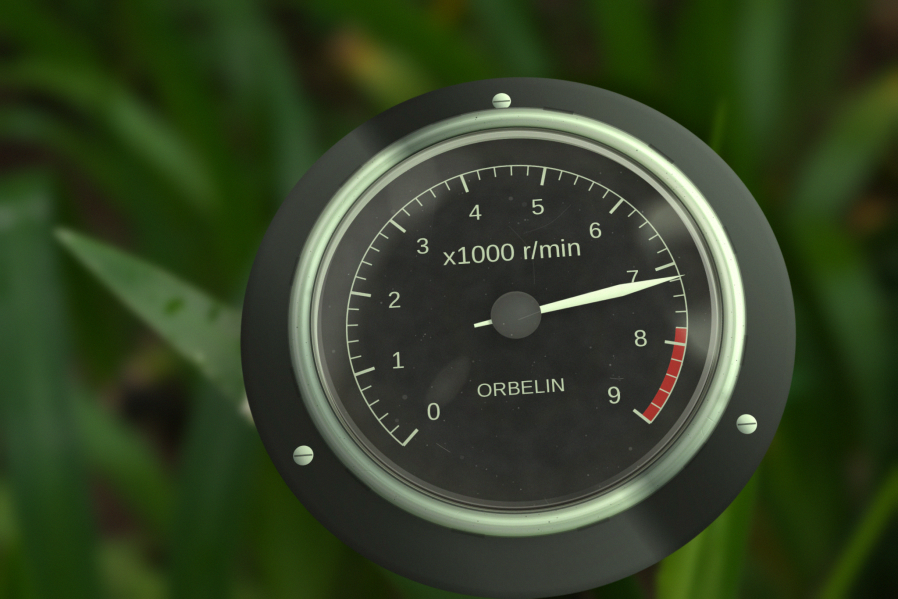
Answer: 7200 rpm
